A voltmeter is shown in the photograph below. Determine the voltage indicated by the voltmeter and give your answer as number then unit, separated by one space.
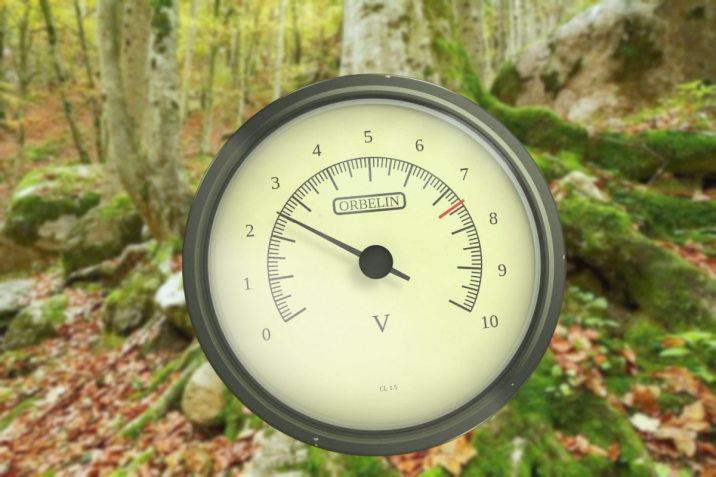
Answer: 2.5 V
